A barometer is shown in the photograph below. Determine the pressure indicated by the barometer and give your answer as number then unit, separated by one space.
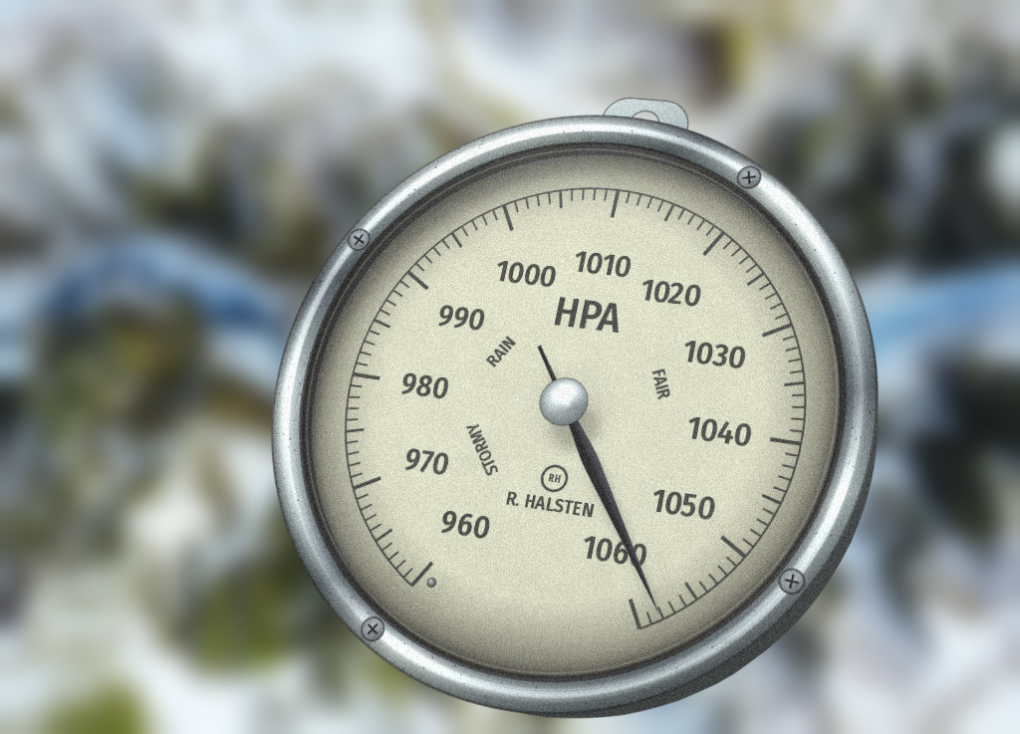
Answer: 1058 hPa
